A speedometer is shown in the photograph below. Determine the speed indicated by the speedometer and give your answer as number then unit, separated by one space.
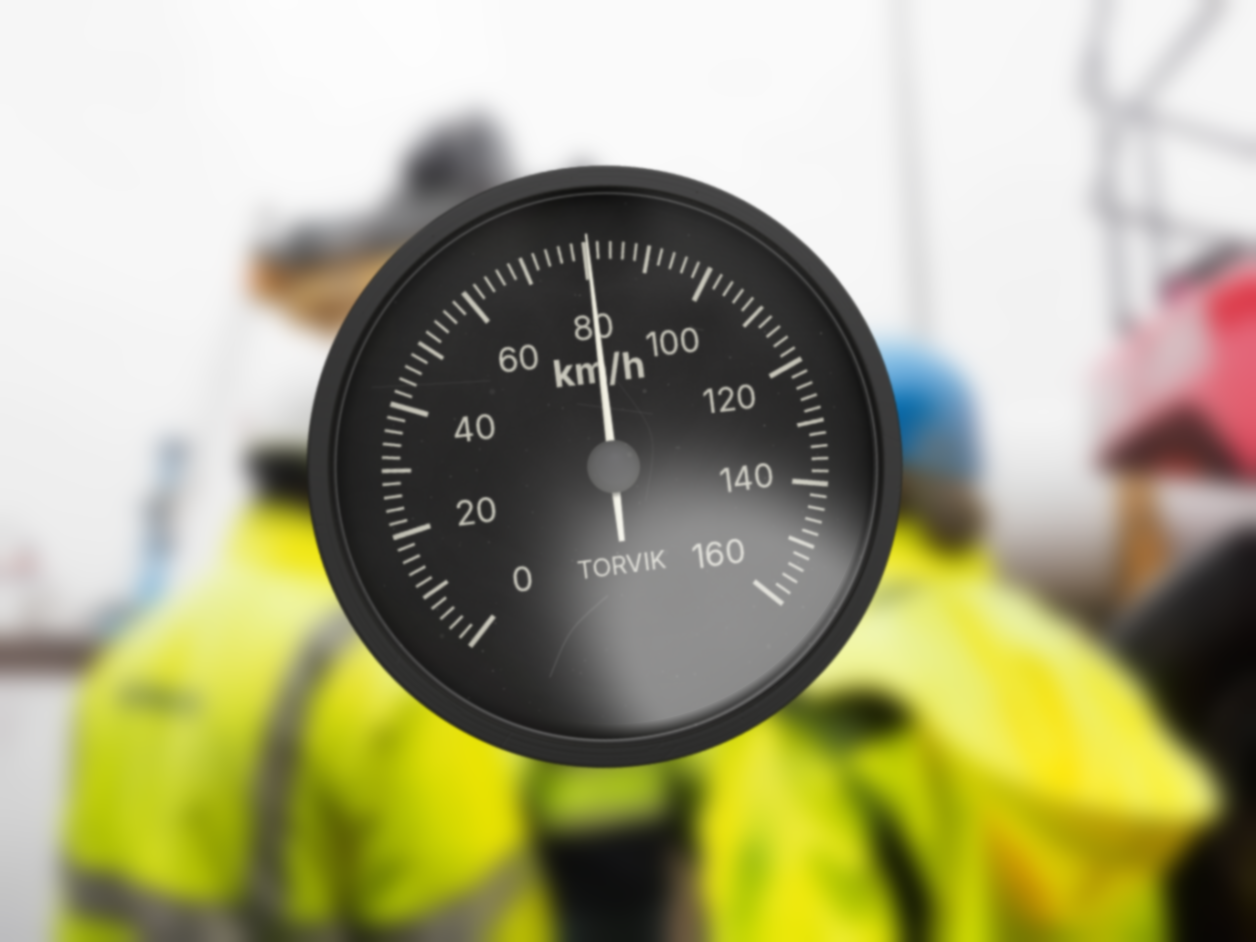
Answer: 80 km/h
